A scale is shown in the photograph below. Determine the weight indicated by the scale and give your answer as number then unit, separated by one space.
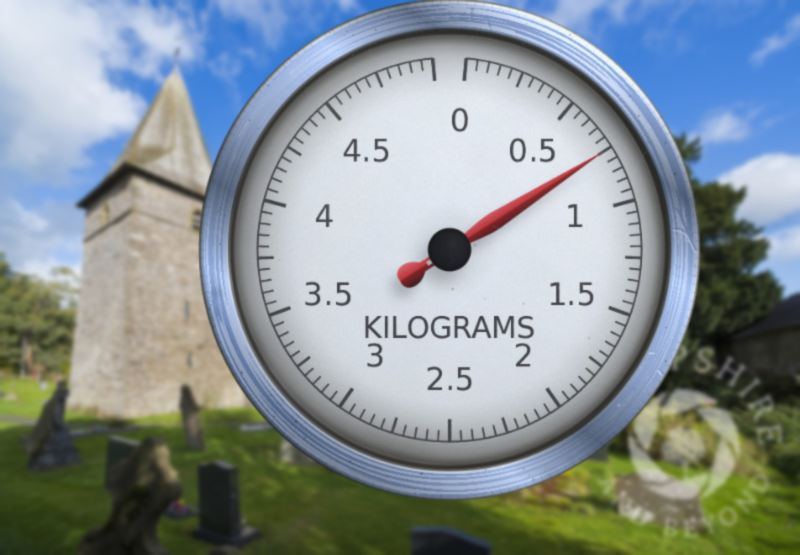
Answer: 0.75 kg
